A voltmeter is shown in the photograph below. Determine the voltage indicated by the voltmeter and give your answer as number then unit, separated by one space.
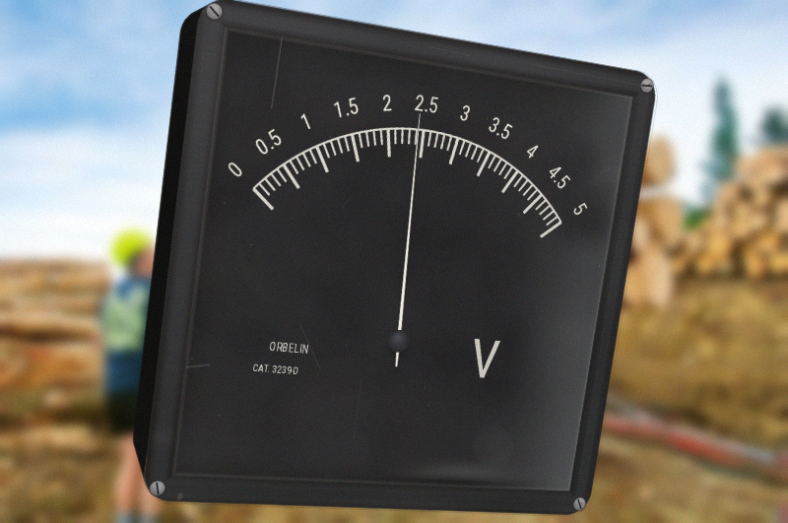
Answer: 2.4 V
